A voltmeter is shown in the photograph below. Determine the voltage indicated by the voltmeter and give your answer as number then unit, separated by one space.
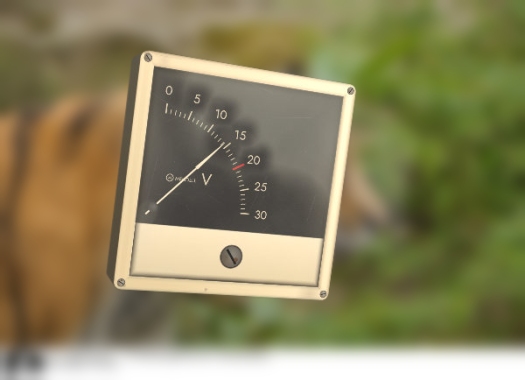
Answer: 14 V
